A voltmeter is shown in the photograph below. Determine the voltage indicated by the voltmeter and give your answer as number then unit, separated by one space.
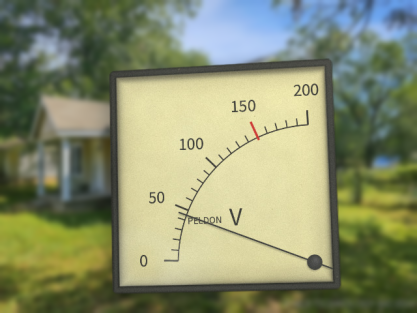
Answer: 45 V
